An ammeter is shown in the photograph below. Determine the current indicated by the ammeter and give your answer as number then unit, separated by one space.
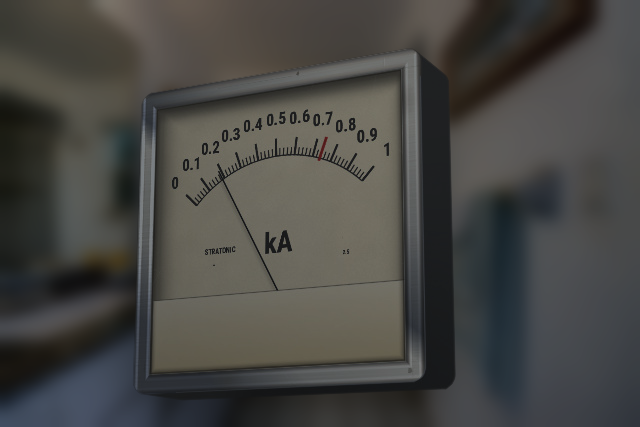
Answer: 0.2 kA
